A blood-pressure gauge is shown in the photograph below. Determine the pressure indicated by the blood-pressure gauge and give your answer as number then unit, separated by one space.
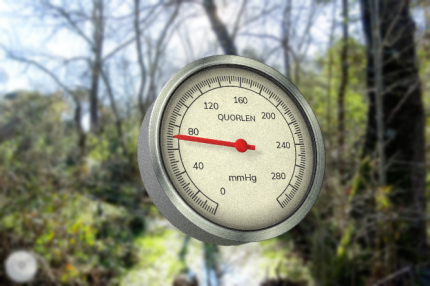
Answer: 70 mmHg
